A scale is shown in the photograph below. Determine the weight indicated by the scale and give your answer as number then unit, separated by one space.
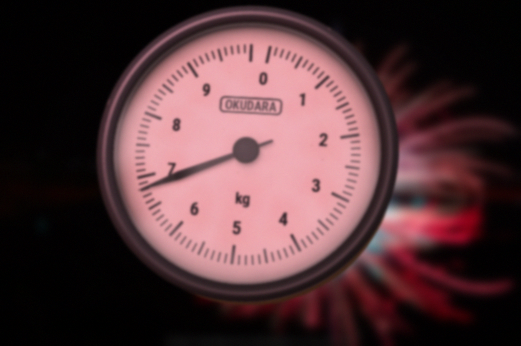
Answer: 6.8 kg
